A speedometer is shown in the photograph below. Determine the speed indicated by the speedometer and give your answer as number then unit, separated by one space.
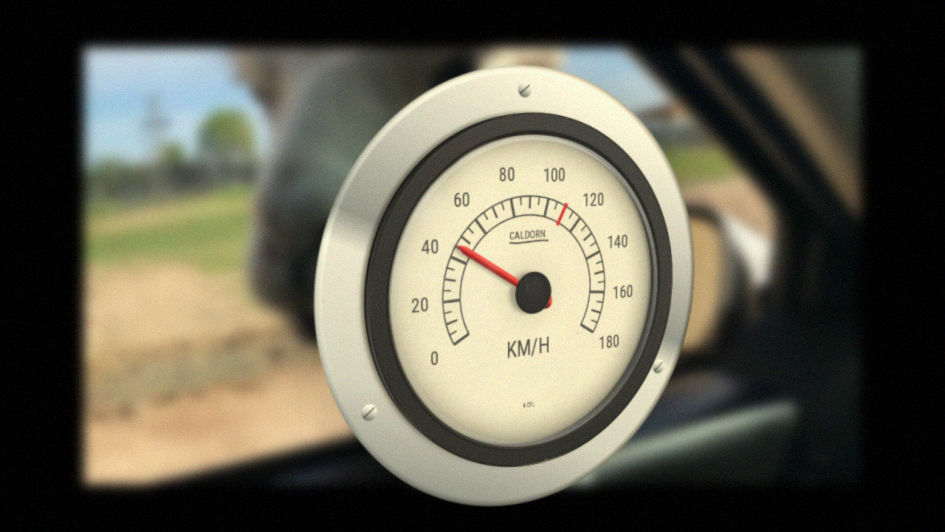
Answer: 45 km/h
